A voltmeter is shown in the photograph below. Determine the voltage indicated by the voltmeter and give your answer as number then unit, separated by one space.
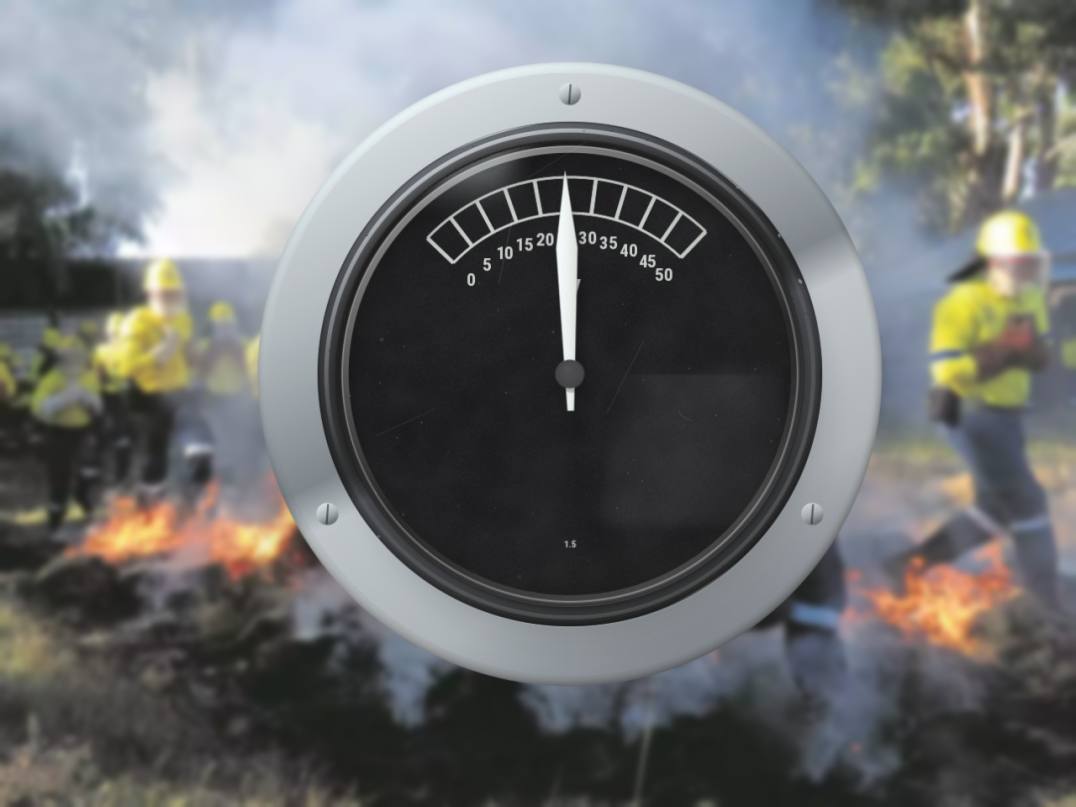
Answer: 25 V
